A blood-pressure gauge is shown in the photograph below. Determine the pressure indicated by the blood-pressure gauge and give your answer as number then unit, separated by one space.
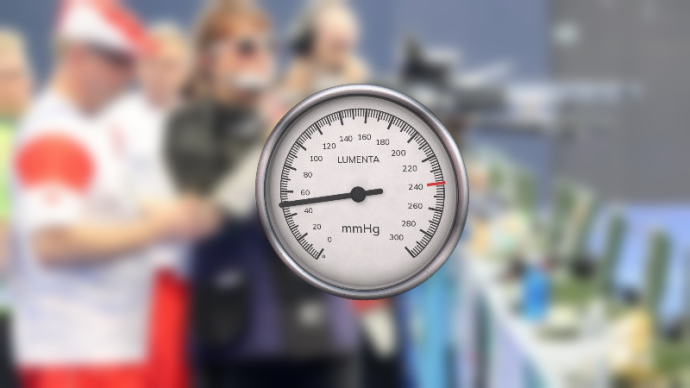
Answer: 50 mmHg
